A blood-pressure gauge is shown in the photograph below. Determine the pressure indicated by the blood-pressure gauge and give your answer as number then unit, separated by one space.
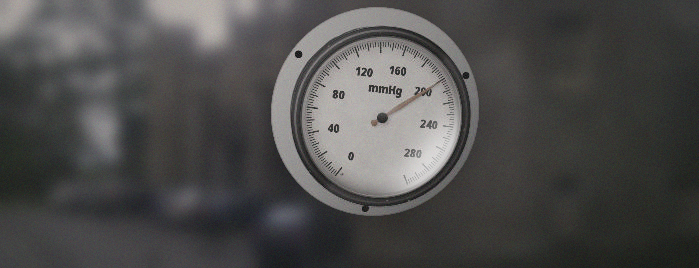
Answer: 200 mmHg
